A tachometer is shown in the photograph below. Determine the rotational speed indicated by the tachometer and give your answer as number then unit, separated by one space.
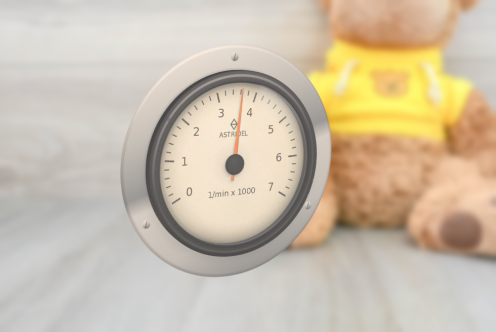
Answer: 3600 rpm
